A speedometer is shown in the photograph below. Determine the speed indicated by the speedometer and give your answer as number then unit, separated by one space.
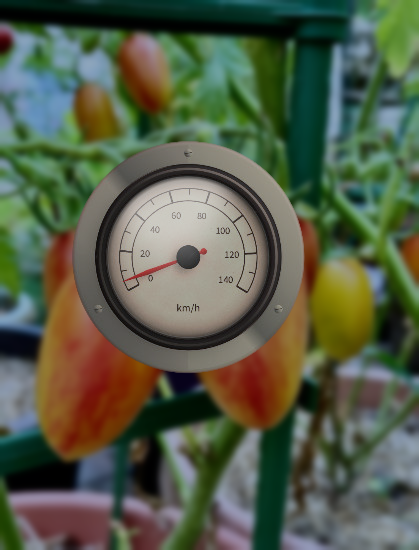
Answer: 5 km/h
